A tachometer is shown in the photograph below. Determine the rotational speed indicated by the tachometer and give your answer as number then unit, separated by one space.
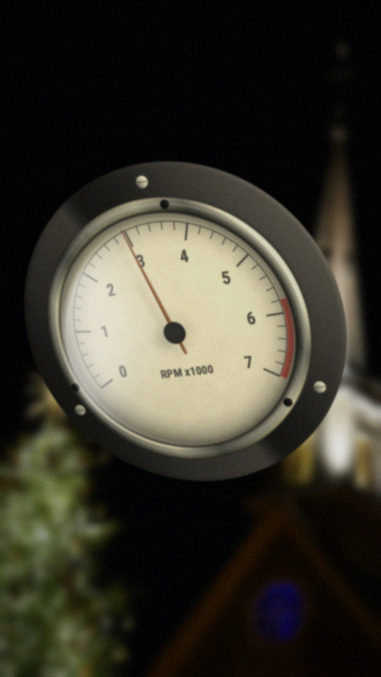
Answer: 3000 rpm
